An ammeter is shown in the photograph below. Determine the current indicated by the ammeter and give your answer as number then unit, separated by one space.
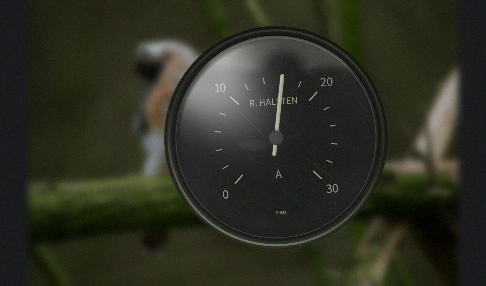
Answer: 16 A
